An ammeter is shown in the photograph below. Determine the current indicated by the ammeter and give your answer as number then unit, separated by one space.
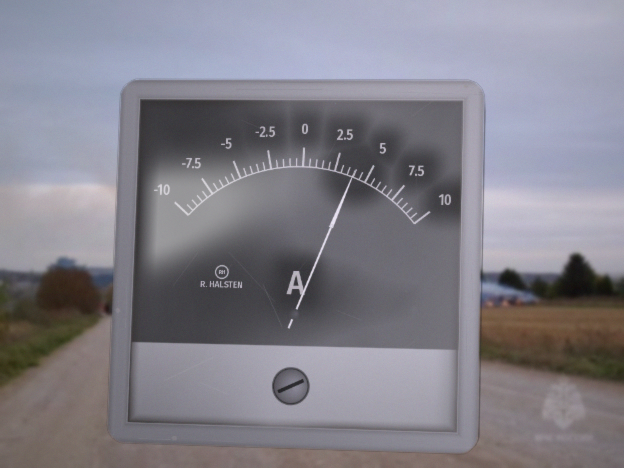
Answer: 4 A
